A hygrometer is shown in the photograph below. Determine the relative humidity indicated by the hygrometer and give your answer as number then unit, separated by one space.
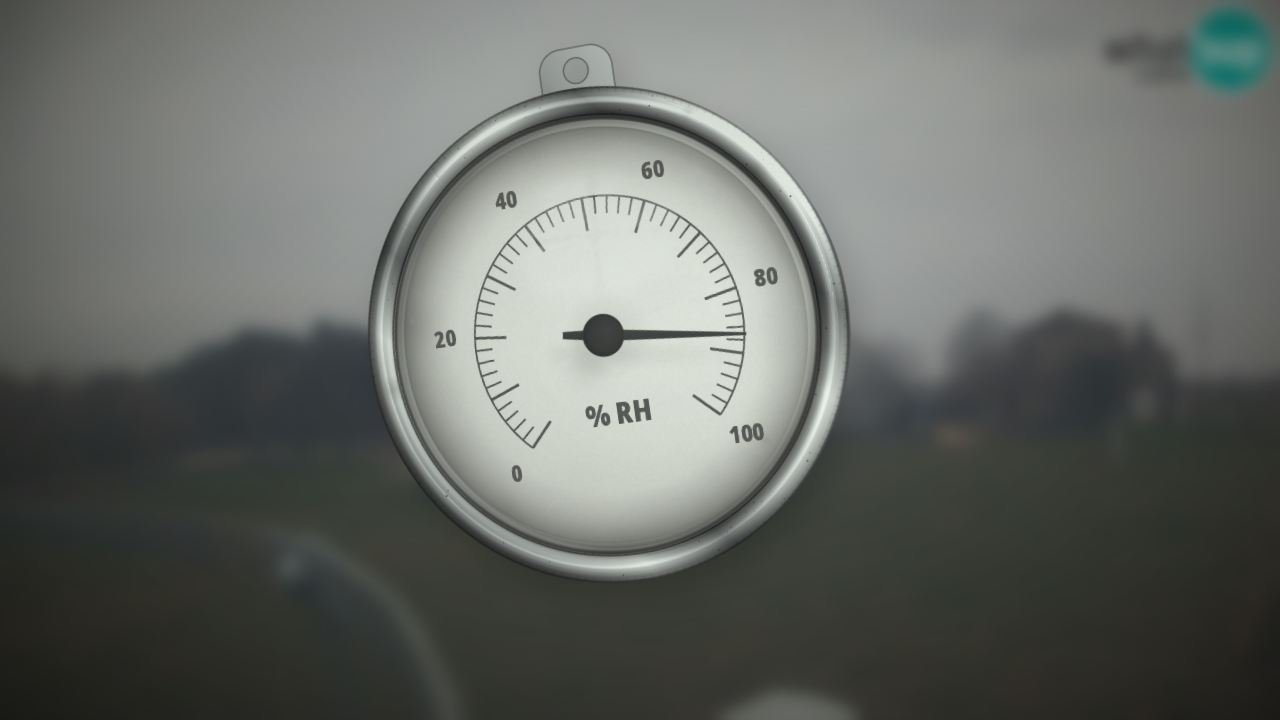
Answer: 87 %
